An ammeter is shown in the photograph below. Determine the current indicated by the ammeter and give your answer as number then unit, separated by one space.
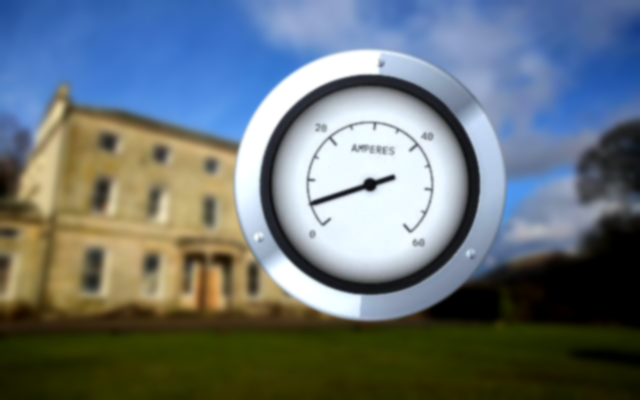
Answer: 5 A
